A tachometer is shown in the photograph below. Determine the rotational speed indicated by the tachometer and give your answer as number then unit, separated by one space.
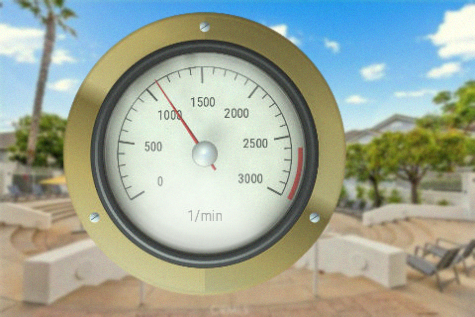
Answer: 1100 rpm
